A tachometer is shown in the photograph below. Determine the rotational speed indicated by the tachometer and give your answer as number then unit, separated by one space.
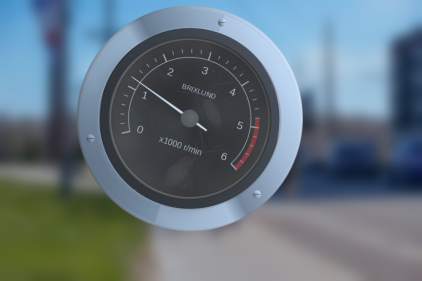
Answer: 1200 rpm
